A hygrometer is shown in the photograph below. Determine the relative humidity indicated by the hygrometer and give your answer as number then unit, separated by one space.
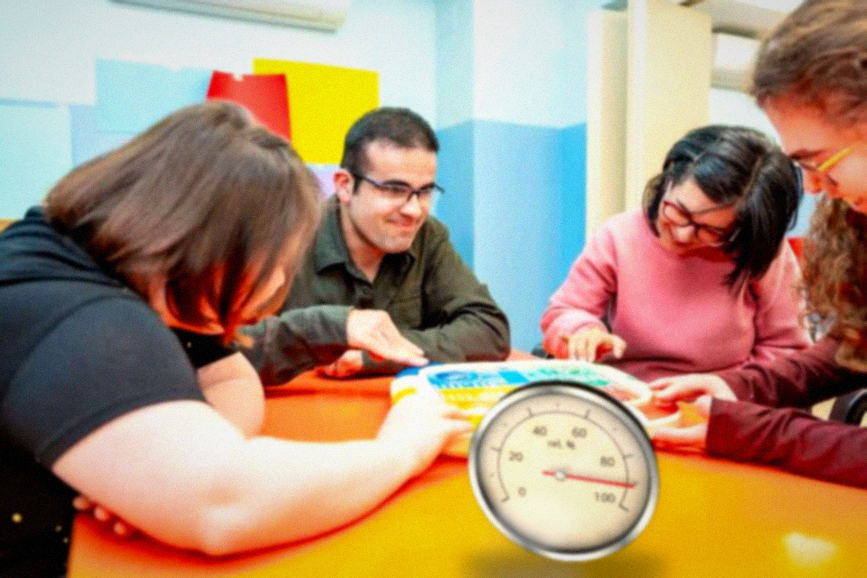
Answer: 90 %
